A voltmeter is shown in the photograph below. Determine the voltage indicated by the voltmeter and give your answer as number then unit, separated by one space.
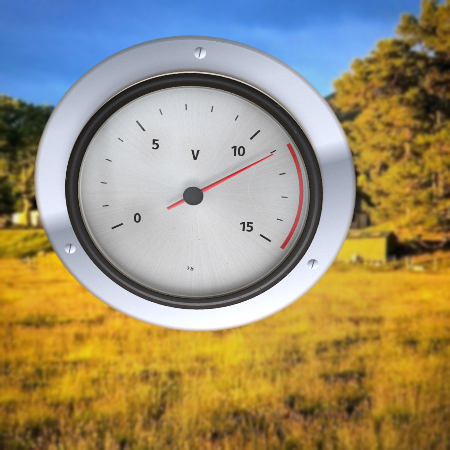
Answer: 11 V
